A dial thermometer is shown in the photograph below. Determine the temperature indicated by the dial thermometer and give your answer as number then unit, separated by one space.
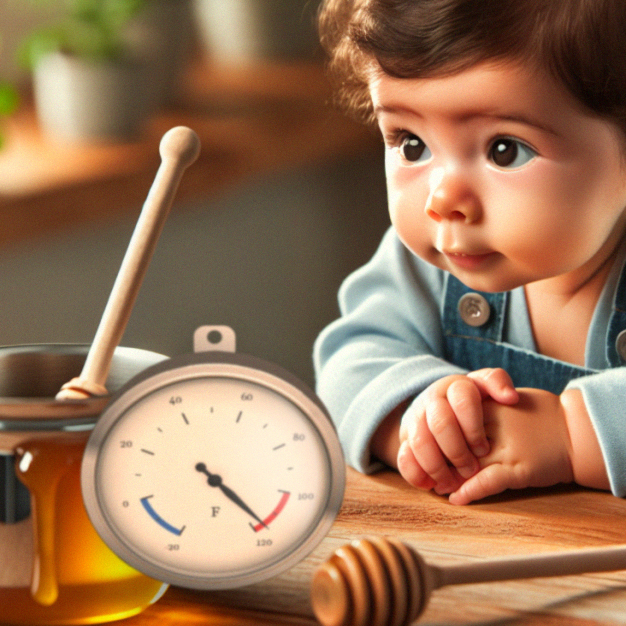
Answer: 115 °F
